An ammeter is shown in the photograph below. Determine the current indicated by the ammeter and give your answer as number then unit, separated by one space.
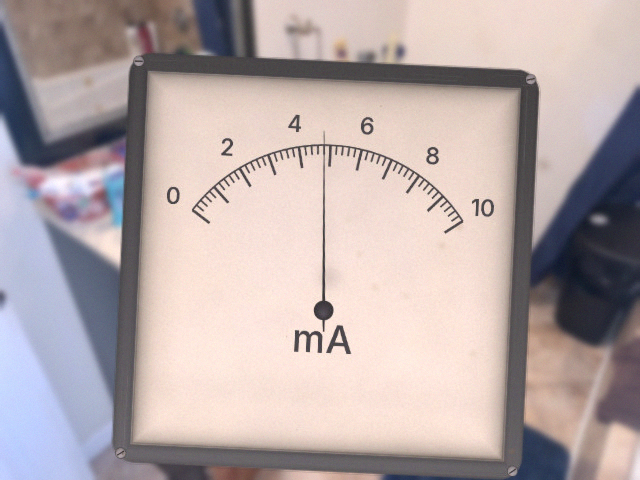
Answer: 4.8 mA
